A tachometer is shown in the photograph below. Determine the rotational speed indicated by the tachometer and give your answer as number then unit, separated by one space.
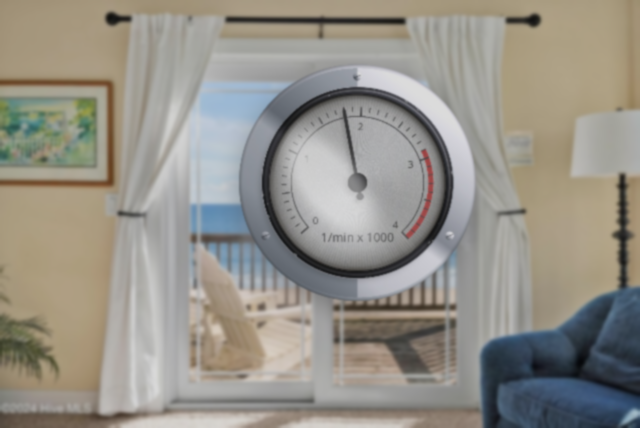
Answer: 1800 rpm
